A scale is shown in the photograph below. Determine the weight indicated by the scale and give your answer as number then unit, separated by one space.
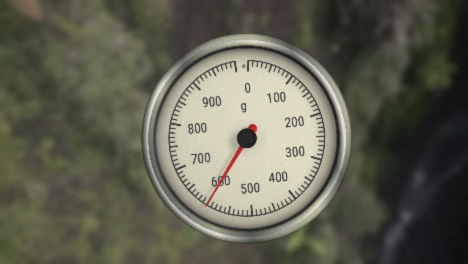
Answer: 600 g
